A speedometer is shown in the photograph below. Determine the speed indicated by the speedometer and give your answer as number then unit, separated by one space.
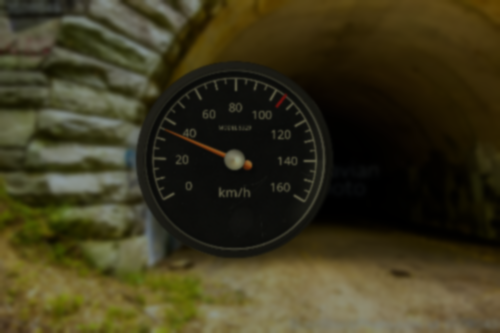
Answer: 35 km/h
